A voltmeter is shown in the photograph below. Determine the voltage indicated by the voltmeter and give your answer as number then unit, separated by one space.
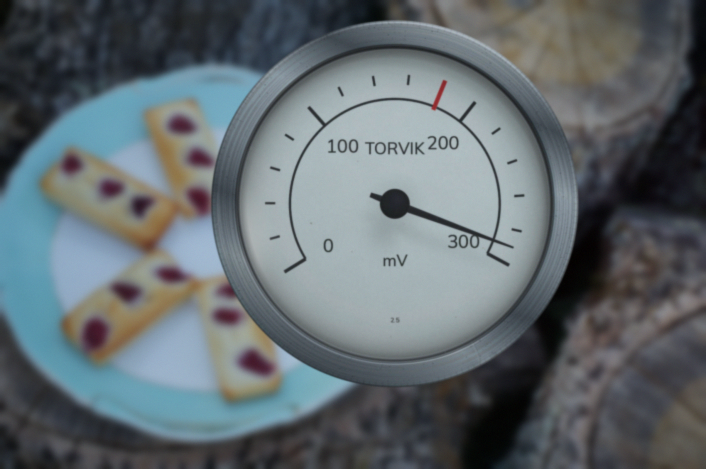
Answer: 290 mV
